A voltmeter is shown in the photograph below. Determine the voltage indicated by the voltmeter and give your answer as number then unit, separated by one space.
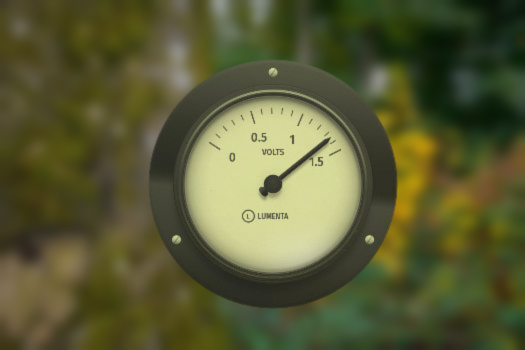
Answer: 1.35 V
